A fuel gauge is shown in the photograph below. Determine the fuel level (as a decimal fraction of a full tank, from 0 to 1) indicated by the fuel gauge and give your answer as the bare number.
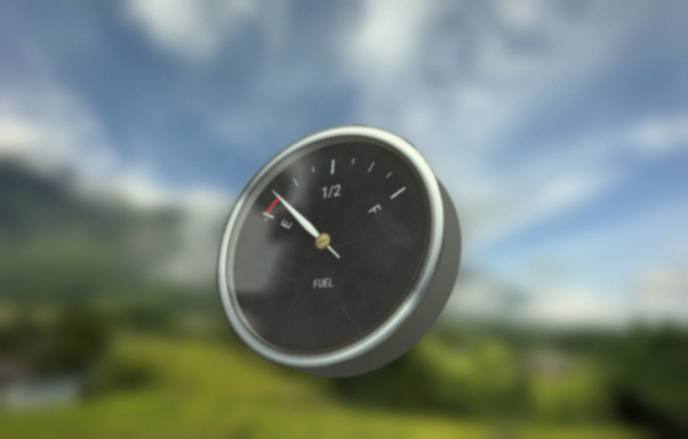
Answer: 0.125
